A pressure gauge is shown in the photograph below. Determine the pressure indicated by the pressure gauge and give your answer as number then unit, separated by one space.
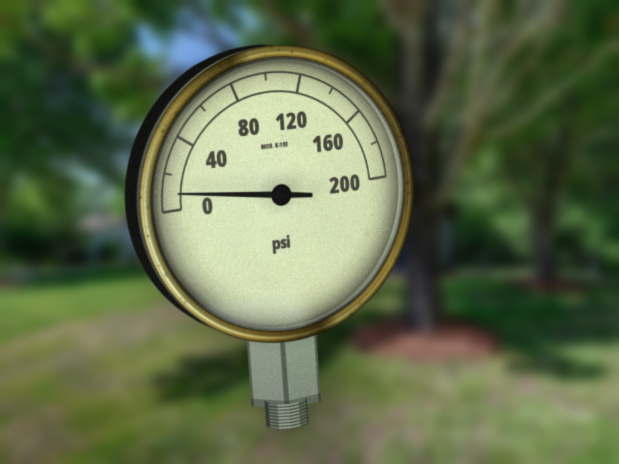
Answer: 10 psi
